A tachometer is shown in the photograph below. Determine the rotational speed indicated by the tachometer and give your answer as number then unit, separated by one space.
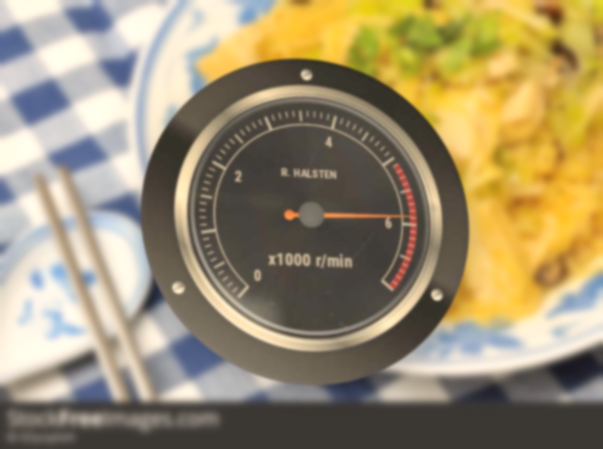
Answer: 5900 rpm
